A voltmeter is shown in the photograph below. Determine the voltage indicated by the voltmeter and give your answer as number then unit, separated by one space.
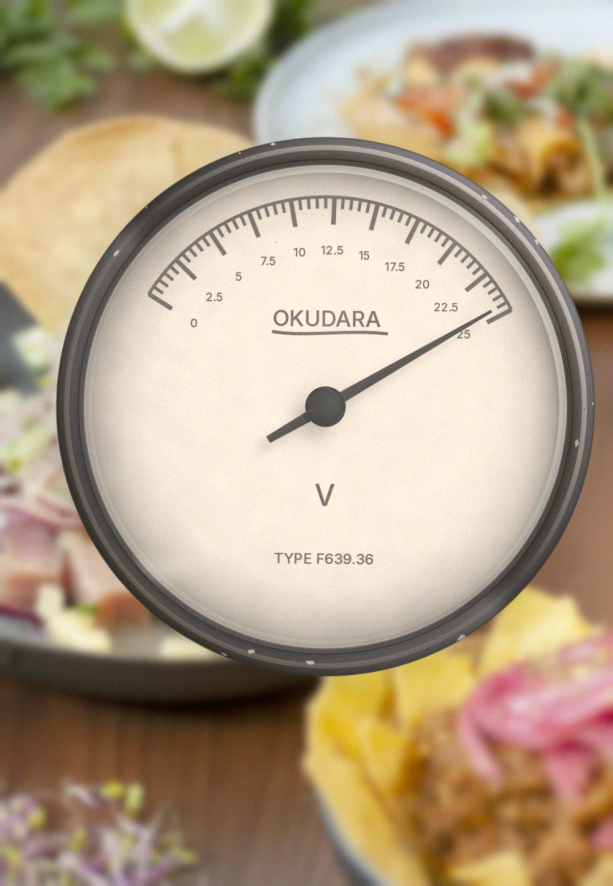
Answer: 24.5 V
